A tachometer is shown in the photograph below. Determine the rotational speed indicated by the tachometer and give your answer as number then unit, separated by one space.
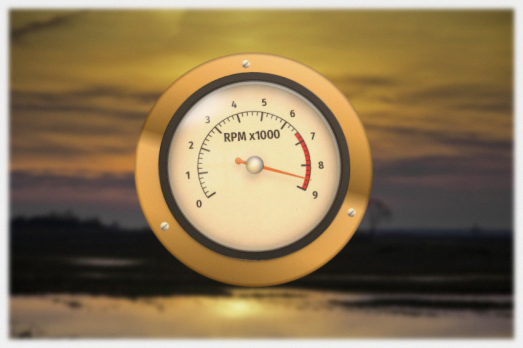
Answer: 8600 rpm
